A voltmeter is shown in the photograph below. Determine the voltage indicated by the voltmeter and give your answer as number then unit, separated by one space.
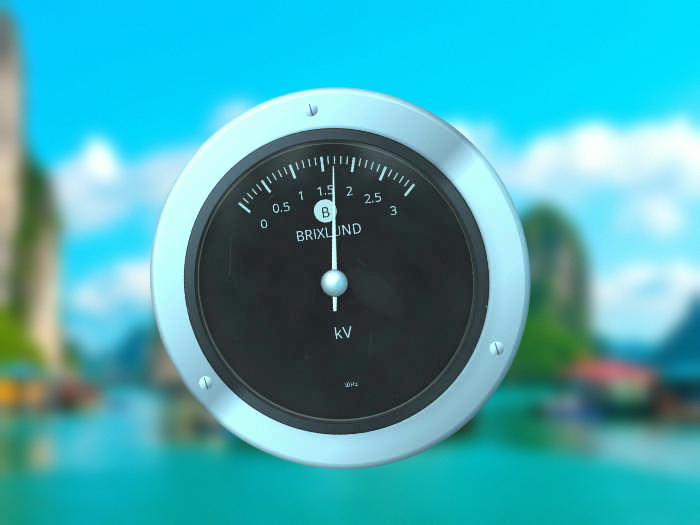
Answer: 1.7 kV
